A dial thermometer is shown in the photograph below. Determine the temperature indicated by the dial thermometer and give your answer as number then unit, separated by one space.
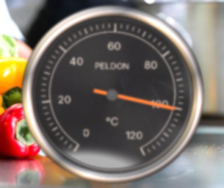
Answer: 100 °C
